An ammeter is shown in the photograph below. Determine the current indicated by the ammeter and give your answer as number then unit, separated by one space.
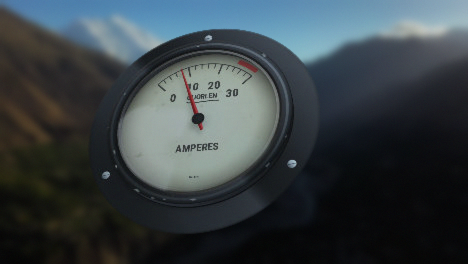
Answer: 8 A
